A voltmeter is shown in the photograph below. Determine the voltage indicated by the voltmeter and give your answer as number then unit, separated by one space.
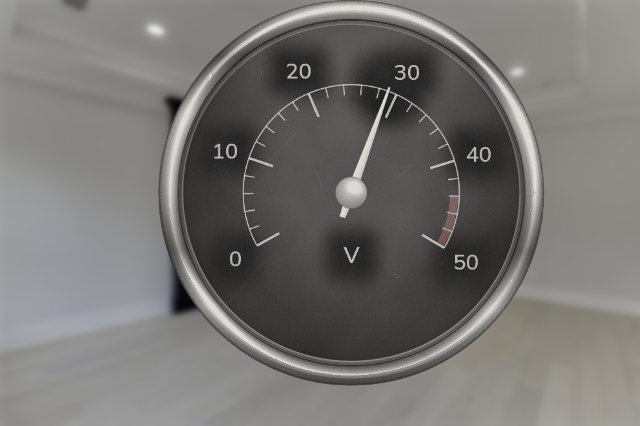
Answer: 29 V
